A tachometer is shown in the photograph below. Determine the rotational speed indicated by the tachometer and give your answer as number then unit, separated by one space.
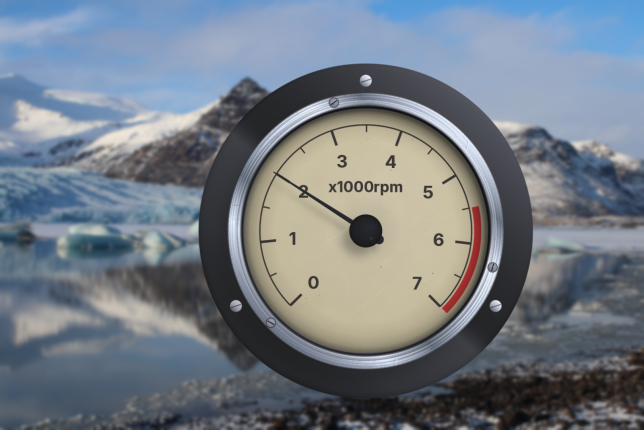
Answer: 2000 rpm
